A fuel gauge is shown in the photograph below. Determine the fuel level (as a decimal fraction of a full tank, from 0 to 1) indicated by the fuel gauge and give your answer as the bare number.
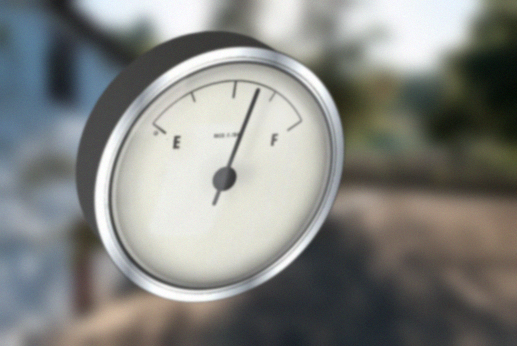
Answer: 0.625
